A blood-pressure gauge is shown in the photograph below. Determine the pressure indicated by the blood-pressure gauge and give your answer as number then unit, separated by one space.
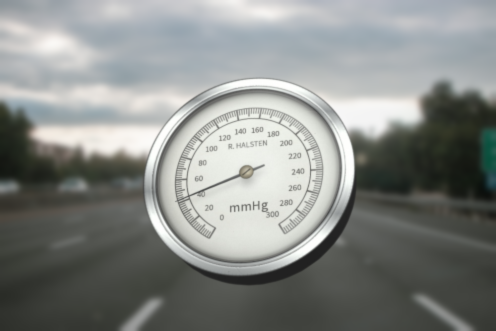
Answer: 40 mmHg
